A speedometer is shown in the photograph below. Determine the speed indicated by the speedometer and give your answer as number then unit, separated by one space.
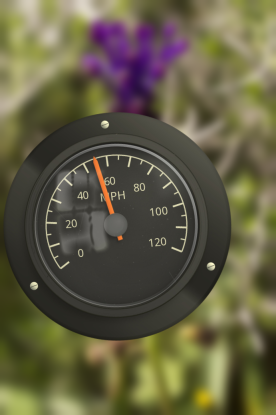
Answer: 55 mph
